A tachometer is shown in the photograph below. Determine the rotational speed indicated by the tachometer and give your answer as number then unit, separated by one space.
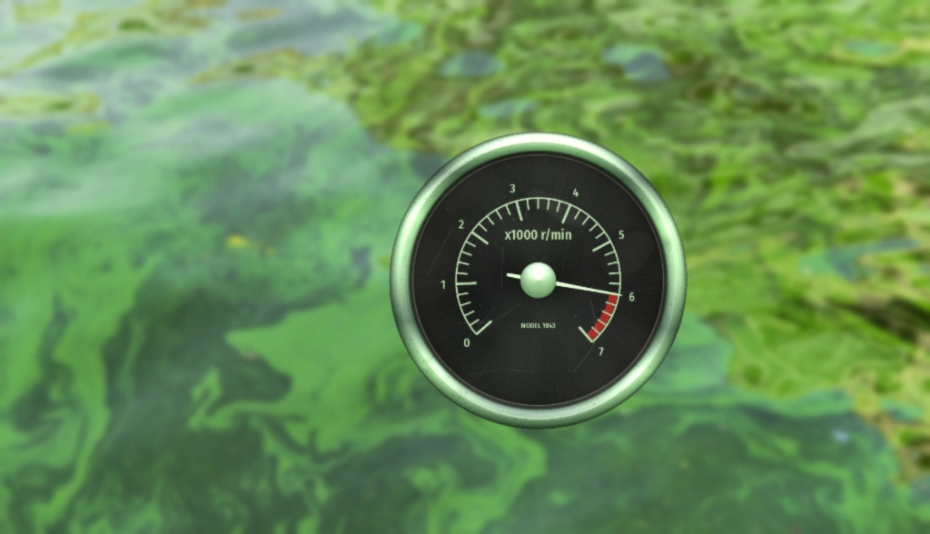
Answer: 6000 rpm
